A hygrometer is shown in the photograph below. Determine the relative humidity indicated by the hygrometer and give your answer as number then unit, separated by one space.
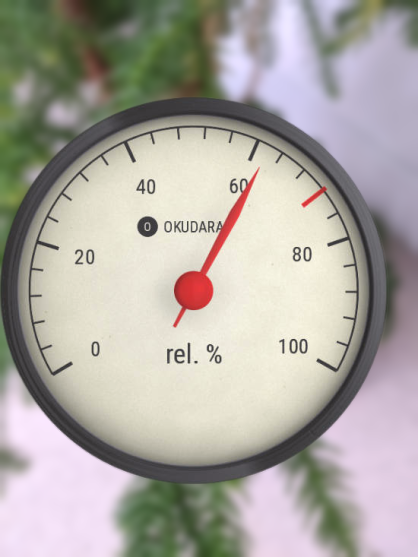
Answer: 62 %
